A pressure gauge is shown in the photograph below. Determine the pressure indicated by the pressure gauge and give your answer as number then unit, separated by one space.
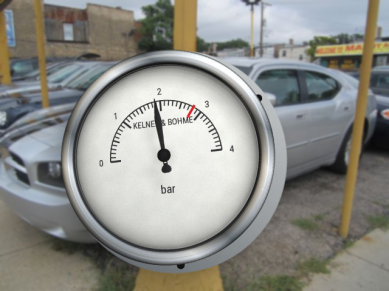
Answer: 1.9 bar
